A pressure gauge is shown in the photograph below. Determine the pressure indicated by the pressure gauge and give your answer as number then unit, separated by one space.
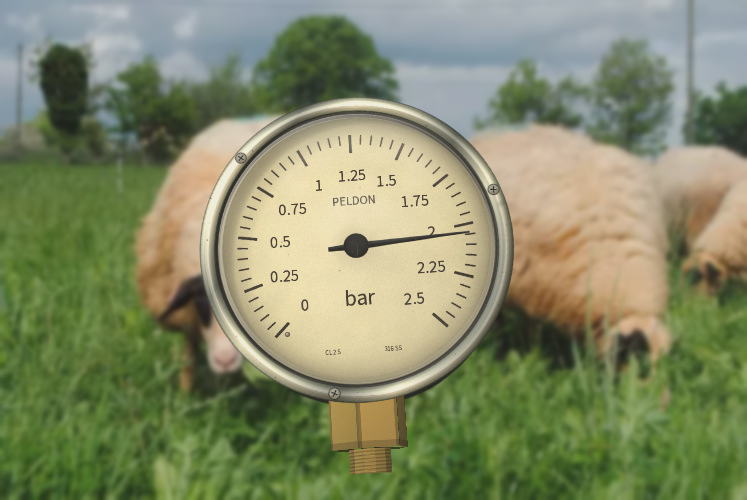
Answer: 2.05 bar
